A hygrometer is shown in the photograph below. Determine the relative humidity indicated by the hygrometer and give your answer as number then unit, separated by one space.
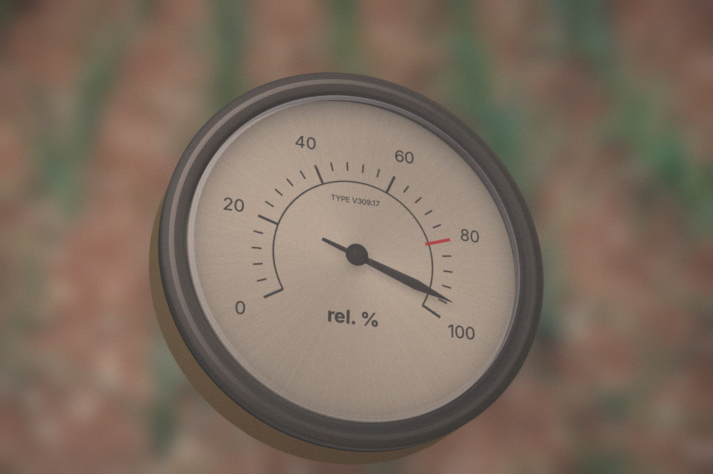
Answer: 96 %
